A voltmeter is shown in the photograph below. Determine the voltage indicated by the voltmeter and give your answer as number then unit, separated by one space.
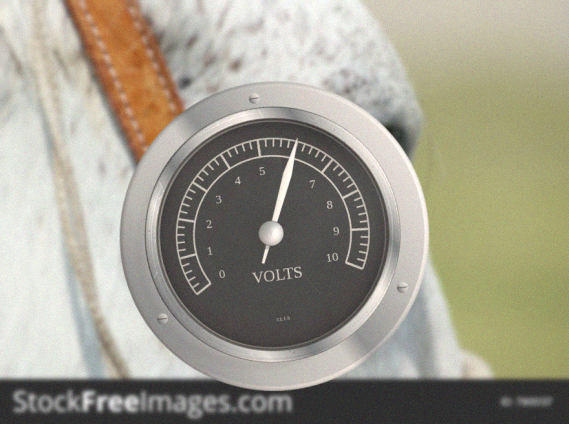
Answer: 6 V
